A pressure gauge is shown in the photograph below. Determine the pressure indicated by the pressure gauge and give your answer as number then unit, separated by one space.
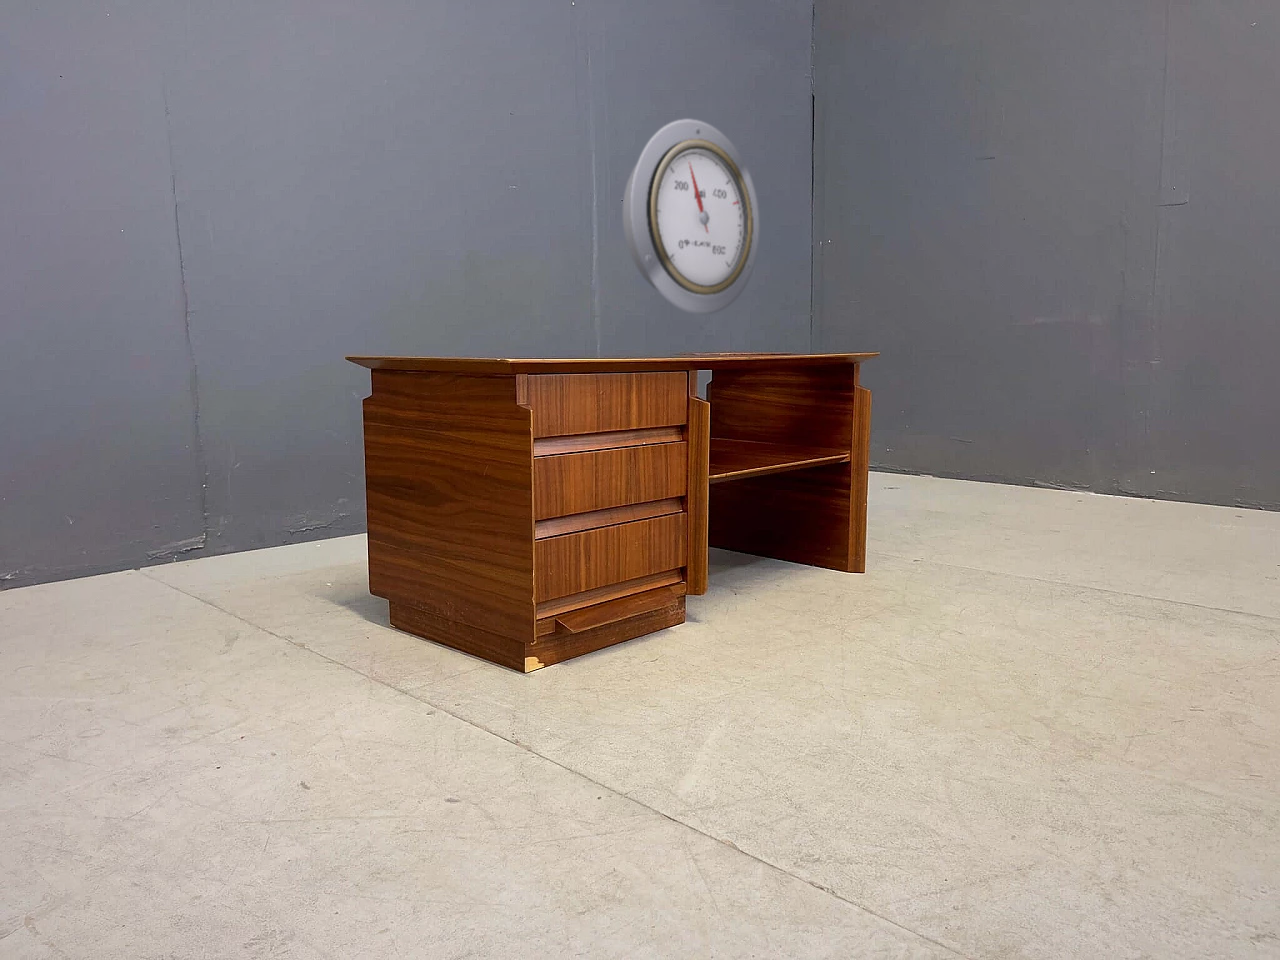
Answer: 250 psi
